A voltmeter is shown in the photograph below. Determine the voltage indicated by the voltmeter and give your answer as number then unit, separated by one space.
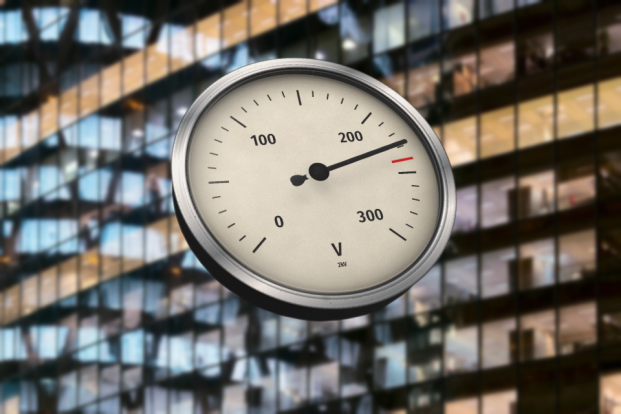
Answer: 230 V
